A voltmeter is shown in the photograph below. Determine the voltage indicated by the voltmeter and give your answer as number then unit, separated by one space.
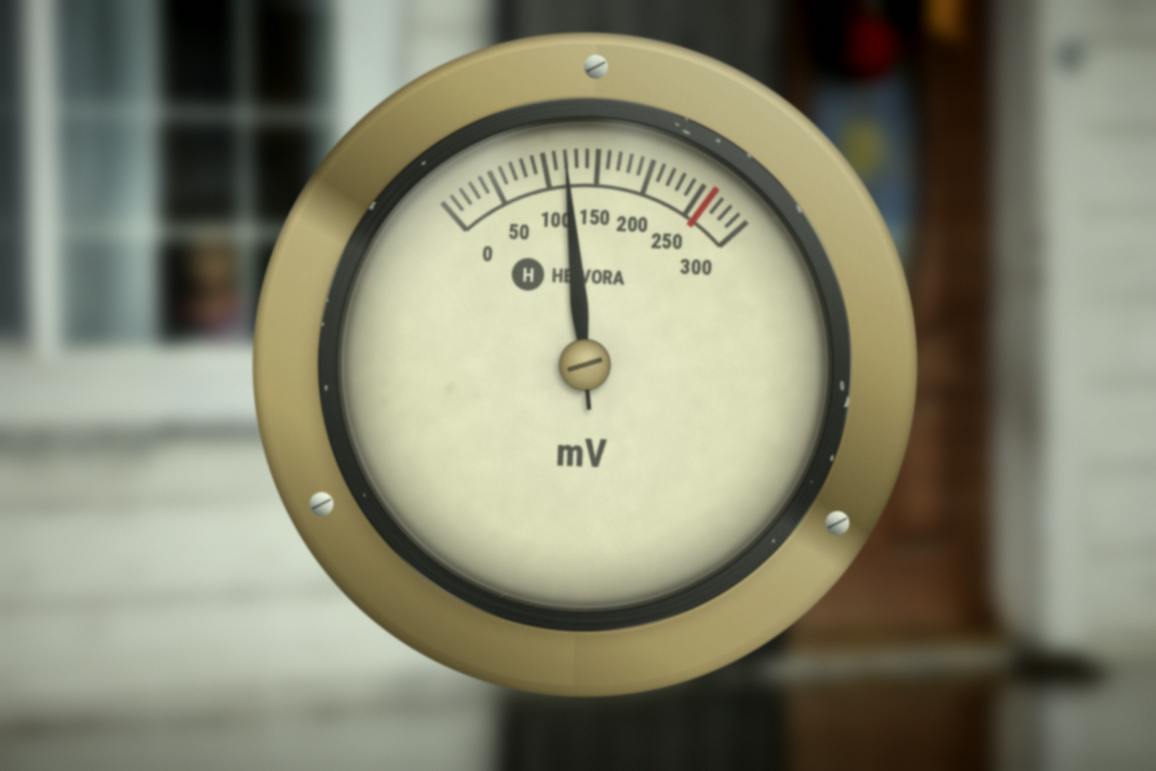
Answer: 120 mV
